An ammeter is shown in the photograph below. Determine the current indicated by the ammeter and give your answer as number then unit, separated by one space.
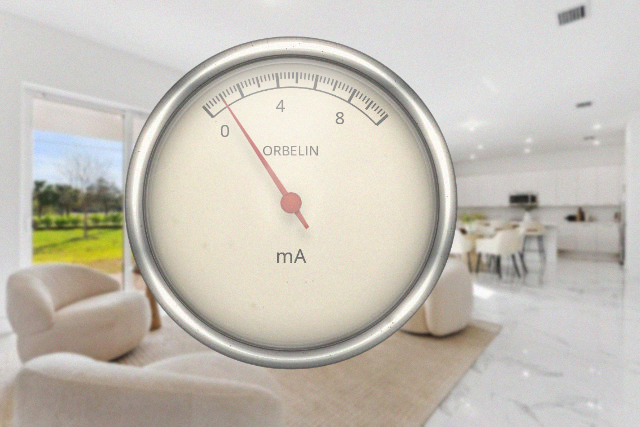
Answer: 1 mA
